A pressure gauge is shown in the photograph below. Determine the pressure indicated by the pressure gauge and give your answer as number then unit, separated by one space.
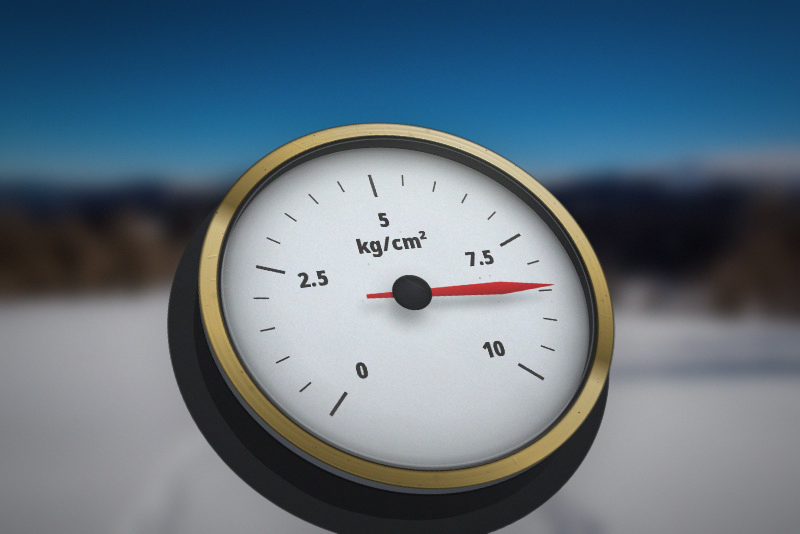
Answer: 8.5 kg/cm²
